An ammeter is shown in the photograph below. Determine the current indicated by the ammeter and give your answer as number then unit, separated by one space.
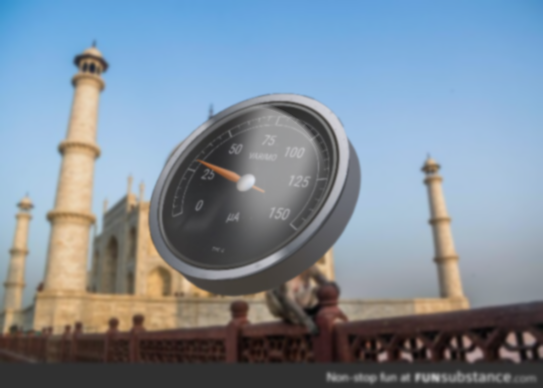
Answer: 30 µA
